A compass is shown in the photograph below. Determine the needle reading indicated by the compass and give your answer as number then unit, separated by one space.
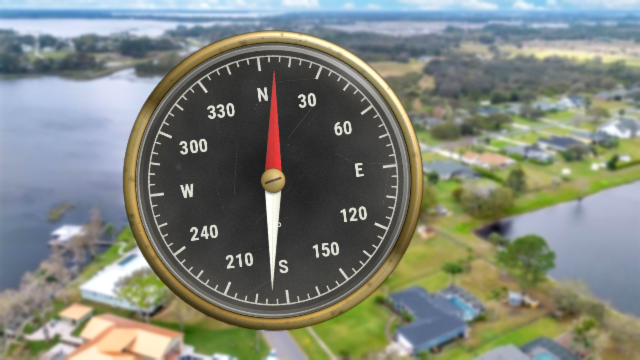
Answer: 7.5 °
